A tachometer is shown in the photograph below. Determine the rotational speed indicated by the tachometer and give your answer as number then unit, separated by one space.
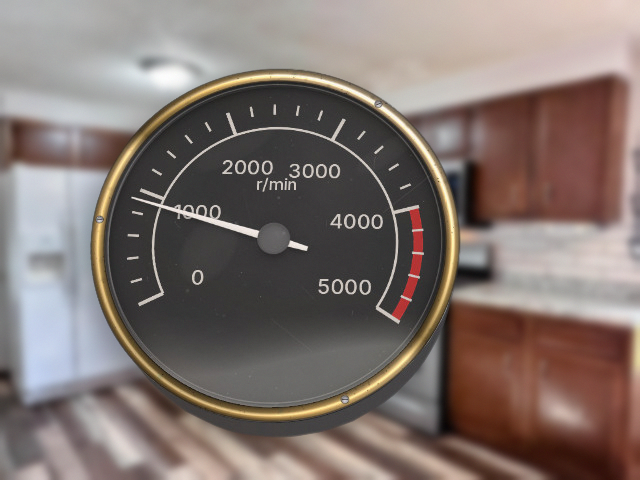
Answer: 900 rpm
